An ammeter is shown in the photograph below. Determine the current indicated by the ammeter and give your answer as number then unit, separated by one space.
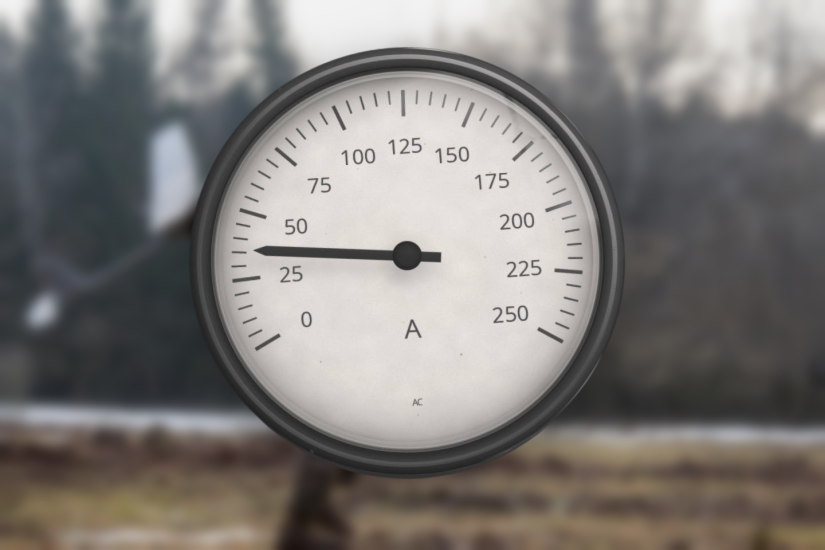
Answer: 35 A
